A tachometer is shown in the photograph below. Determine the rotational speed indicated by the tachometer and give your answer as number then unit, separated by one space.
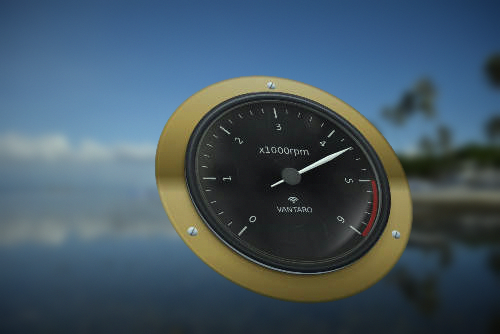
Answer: 4400 rpm
